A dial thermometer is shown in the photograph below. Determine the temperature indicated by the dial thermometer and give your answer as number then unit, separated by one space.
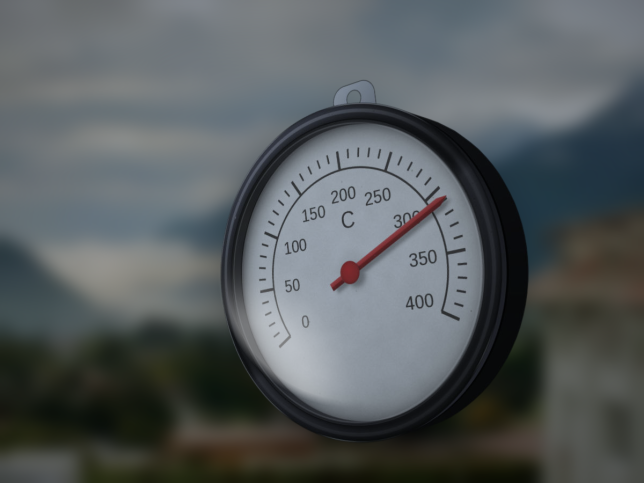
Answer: 310 °C
